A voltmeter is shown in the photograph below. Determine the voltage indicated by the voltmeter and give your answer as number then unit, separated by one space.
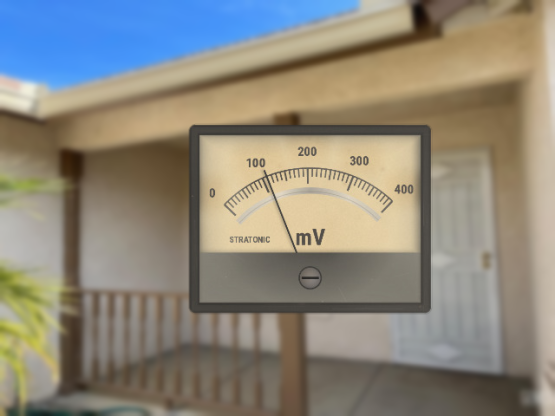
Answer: 110 mV
